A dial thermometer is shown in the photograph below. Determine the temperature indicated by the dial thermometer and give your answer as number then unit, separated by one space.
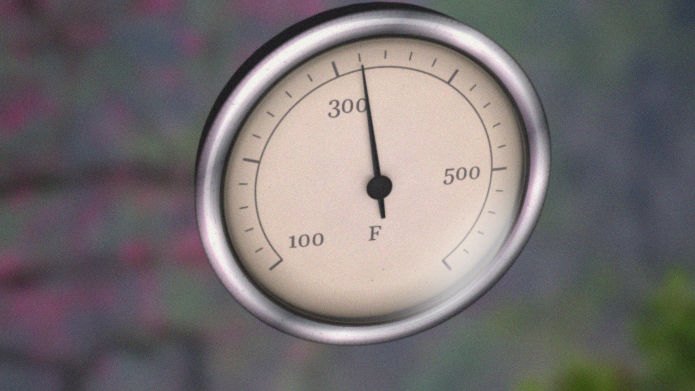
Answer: 320 °F
